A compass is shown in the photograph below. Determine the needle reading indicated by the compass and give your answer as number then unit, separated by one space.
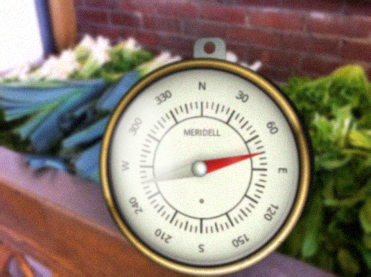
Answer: 75 °
